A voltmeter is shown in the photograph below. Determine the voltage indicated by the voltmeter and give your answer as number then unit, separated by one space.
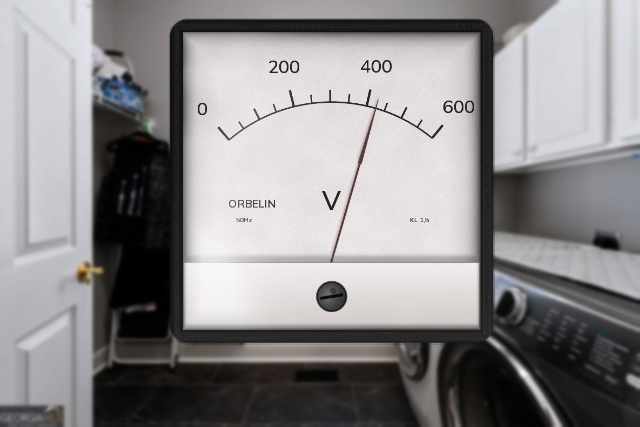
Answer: 425 V
